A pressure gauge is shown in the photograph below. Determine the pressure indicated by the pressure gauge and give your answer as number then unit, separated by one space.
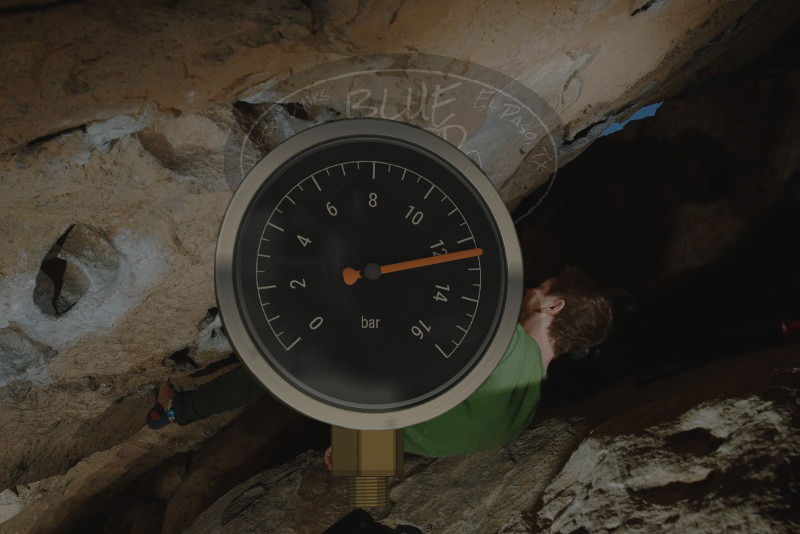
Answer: 12.5 bar
